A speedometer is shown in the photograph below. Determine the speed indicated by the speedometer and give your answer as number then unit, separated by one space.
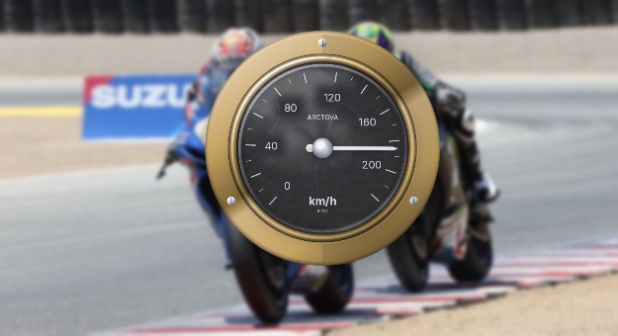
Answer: 185 km/h
